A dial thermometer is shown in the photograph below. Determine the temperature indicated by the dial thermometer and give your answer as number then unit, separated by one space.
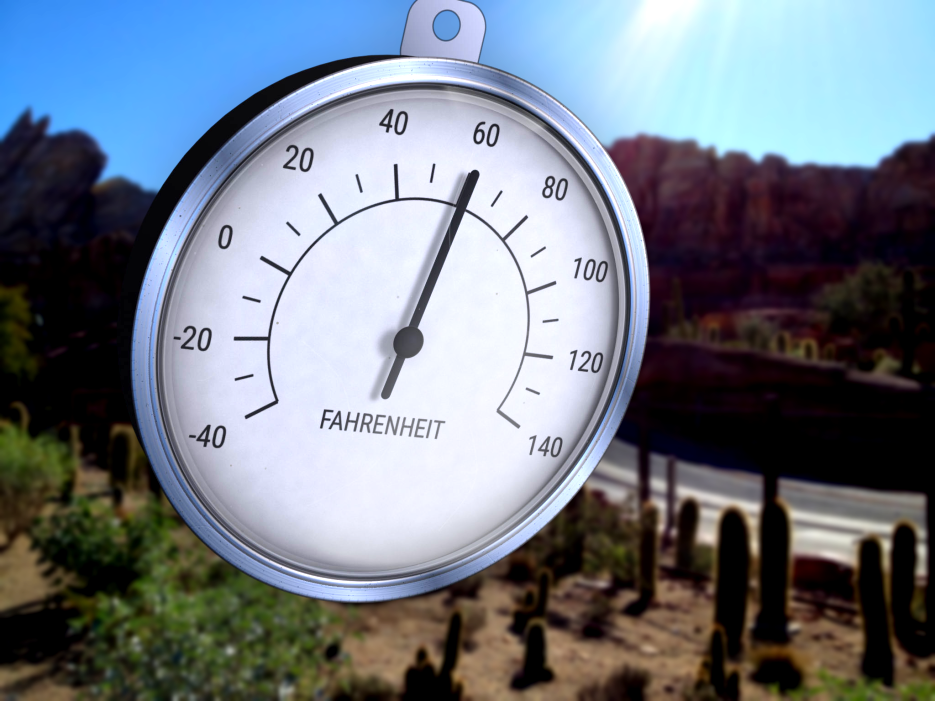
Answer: 60 °F
